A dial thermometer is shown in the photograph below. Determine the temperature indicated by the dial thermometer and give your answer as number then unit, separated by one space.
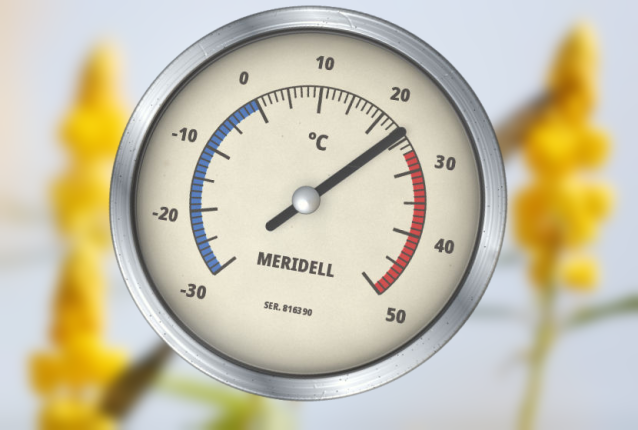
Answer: 24 °C
